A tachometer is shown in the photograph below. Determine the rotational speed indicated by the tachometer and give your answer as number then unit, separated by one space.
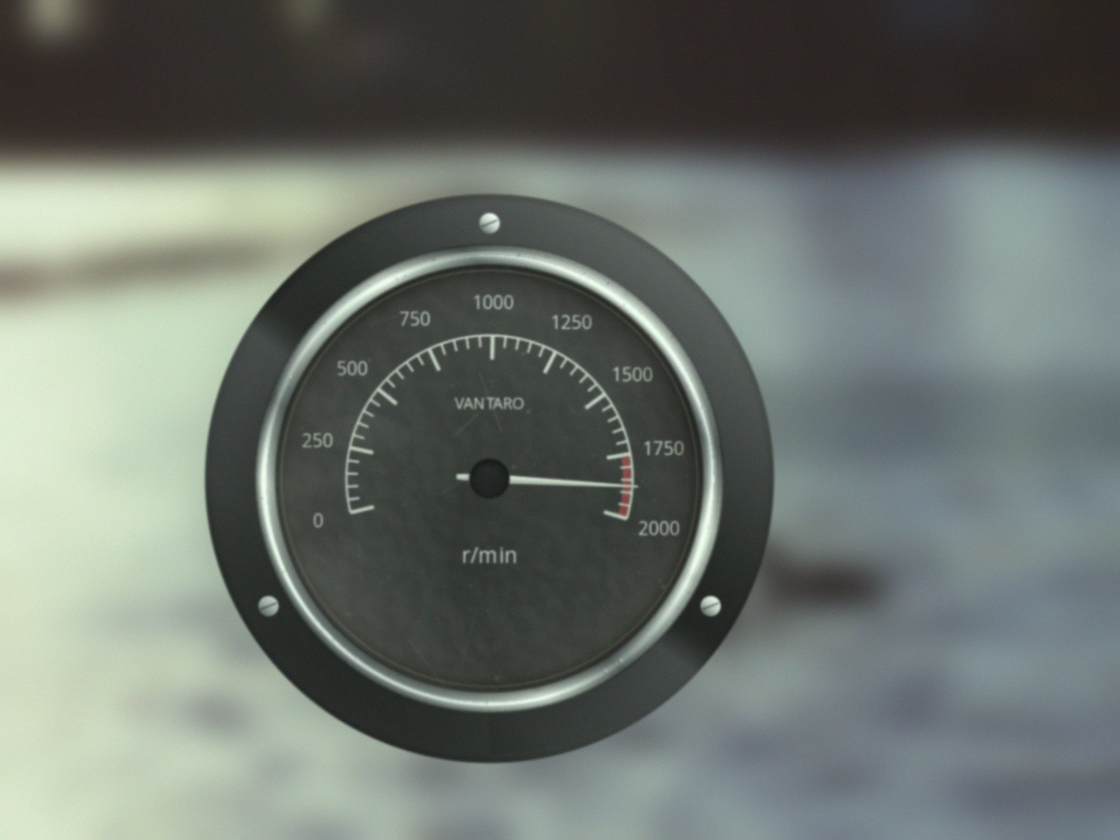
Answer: 1875 rpm
